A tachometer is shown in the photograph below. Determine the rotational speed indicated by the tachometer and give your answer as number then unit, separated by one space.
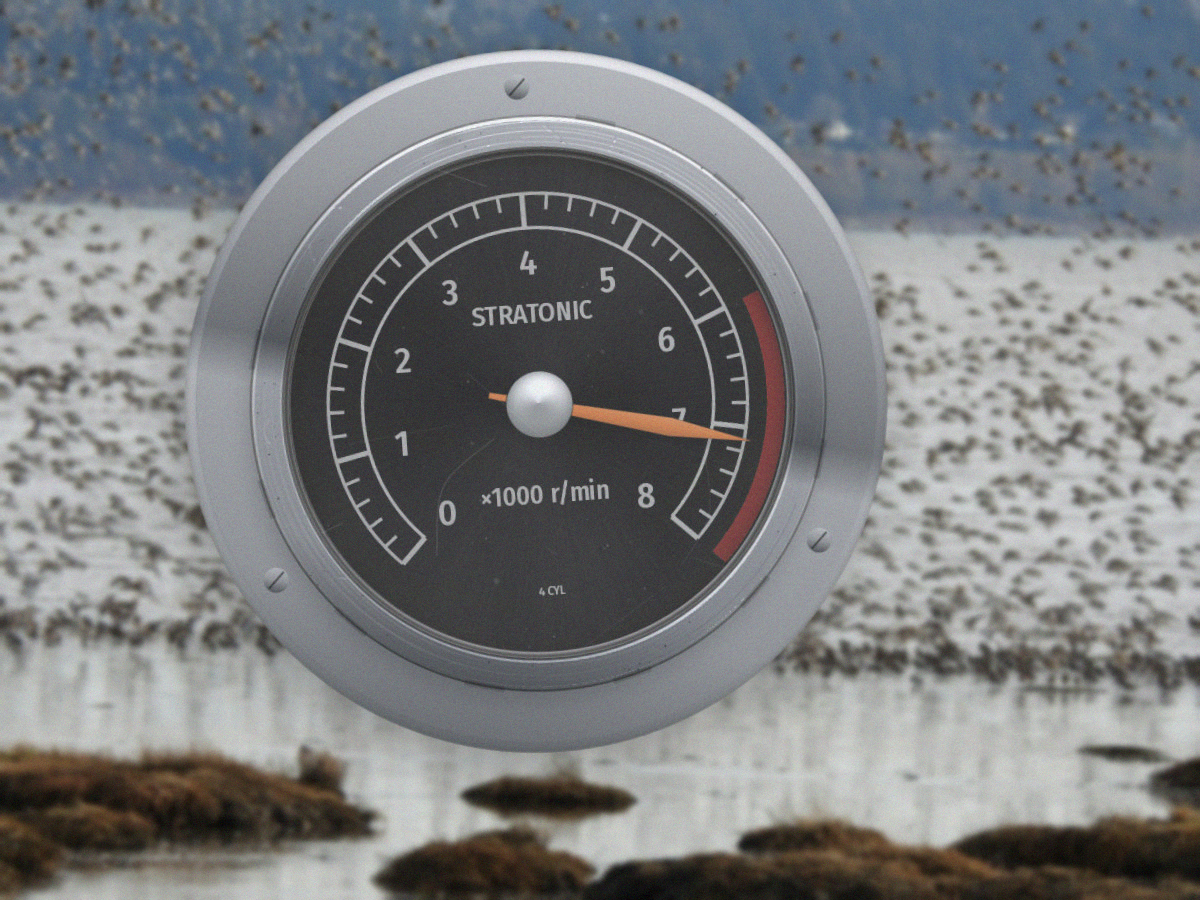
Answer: 7100 rpm
